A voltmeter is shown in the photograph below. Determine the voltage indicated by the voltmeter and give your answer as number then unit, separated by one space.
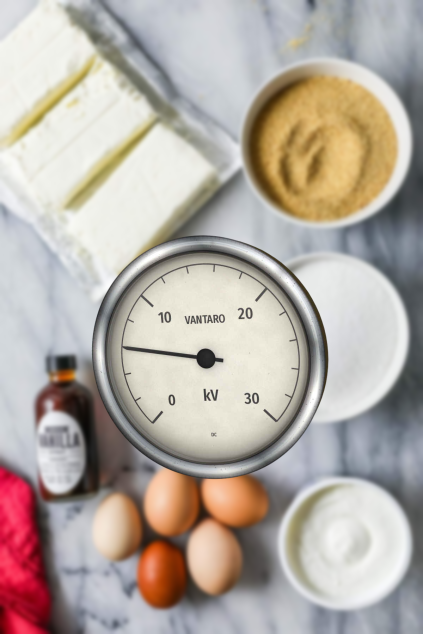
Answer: 6 kV
